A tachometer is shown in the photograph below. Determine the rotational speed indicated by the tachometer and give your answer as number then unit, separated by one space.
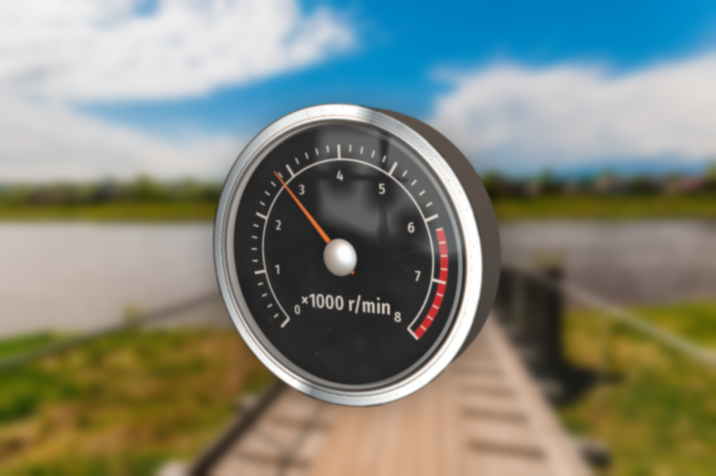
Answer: 2800 rpm
